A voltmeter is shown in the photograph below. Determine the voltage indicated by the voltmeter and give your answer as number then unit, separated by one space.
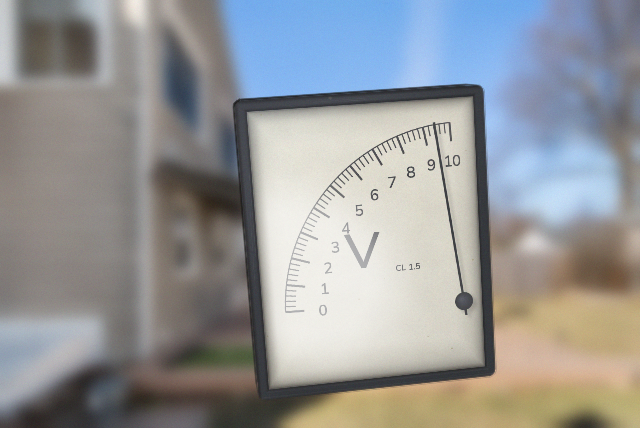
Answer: 9.4 V
